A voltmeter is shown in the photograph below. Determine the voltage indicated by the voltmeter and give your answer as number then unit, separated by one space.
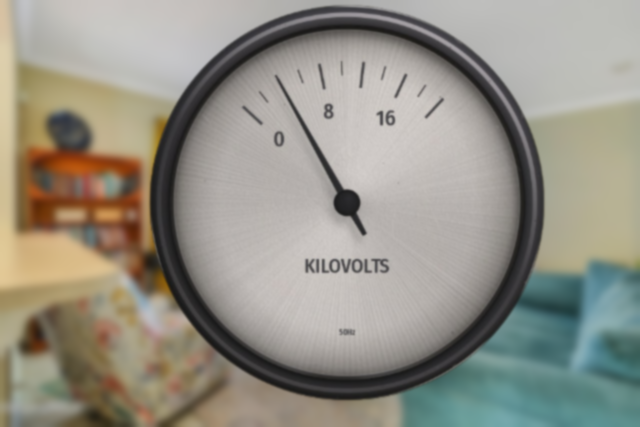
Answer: 4 kV
